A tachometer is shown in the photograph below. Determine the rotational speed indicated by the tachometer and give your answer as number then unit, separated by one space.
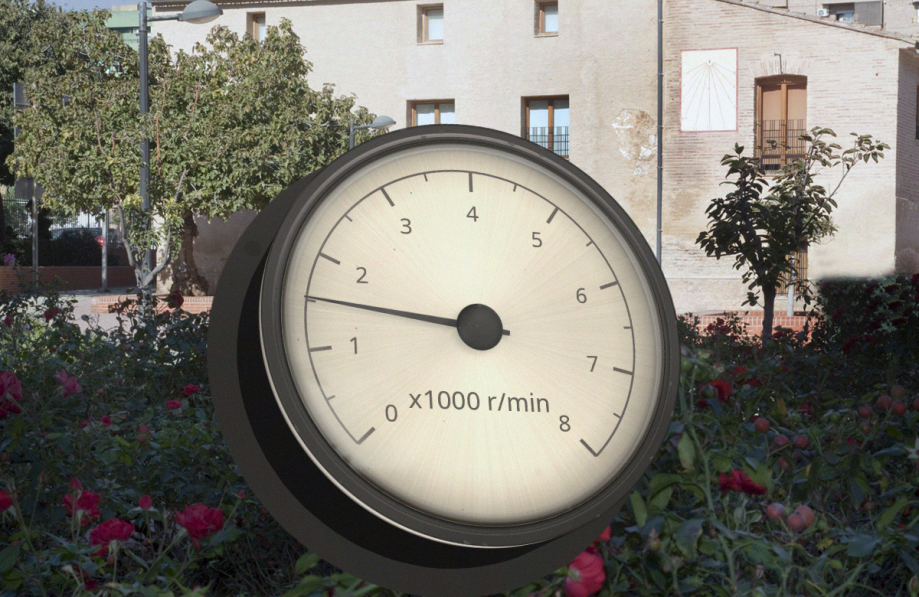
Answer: 1500 rpm
